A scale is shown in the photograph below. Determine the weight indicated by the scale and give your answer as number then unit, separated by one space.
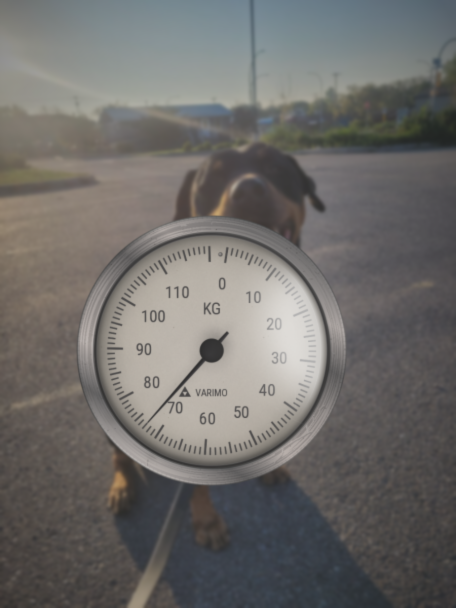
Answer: 73 kg
